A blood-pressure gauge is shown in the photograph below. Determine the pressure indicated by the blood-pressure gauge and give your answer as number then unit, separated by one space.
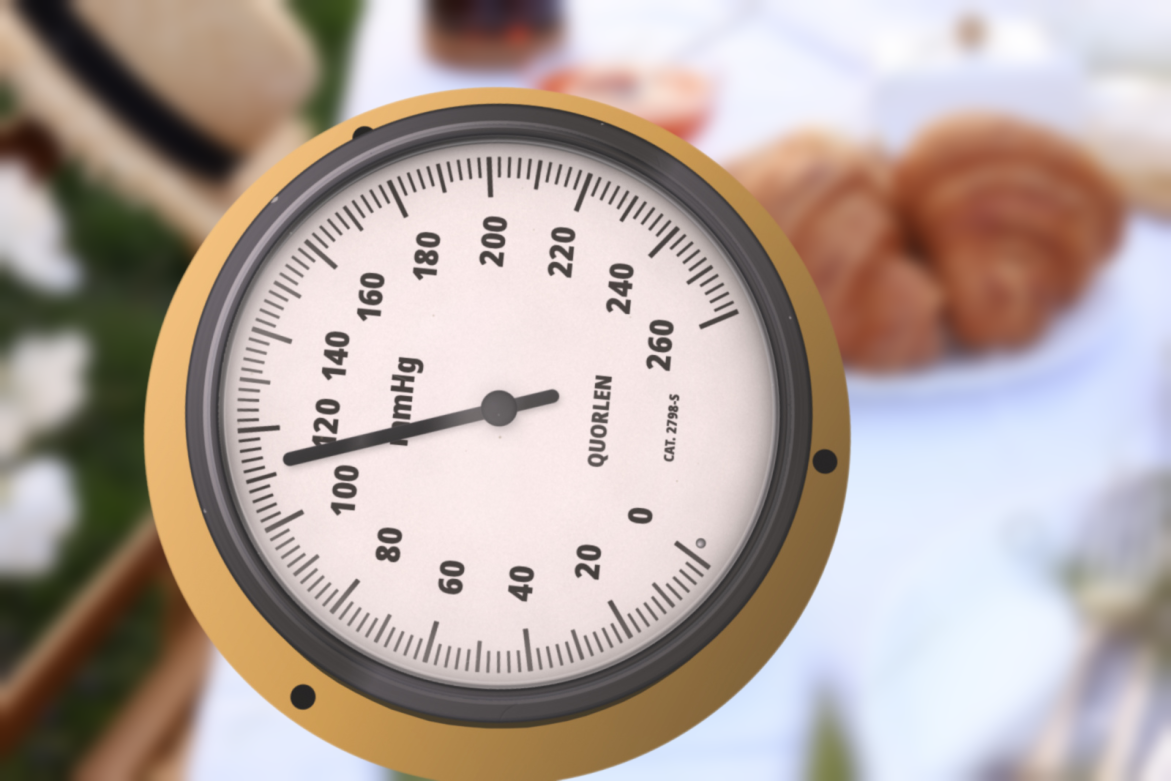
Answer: 112 mmHg
